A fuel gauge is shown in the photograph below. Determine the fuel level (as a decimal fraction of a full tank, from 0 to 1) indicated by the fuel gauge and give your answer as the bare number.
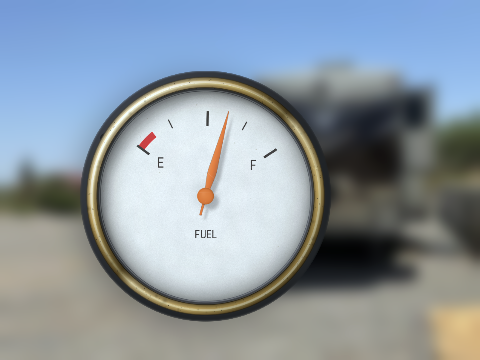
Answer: 0.625
